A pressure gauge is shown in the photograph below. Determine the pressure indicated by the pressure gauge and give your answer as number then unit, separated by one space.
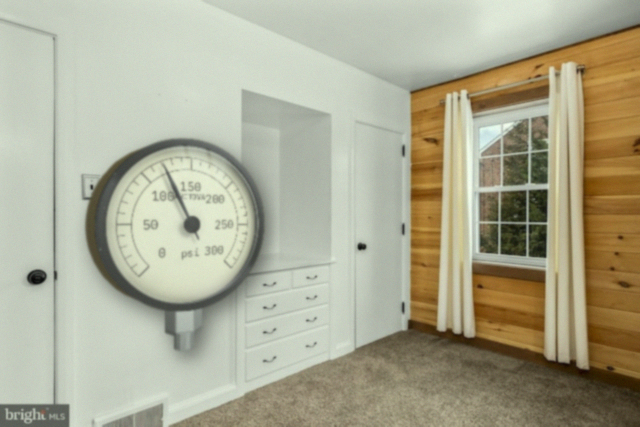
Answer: 120 psi
